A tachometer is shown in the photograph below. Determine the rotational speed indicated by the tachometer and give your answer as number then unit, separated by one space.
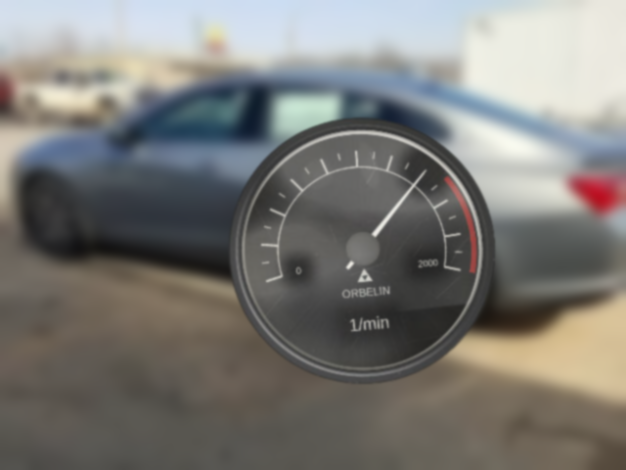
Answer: 1400 rpm
